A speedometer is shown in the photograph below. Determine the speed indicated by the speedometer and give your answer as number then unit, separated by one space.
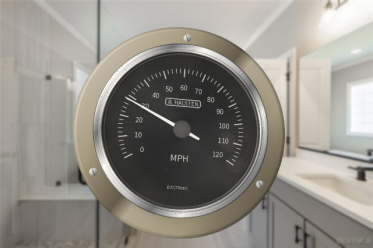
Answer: 28 mph
